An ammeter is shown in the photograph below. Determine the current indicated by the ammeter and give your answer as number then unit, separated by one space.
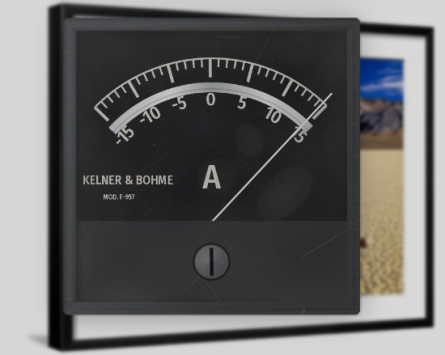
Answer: 14.5 A
